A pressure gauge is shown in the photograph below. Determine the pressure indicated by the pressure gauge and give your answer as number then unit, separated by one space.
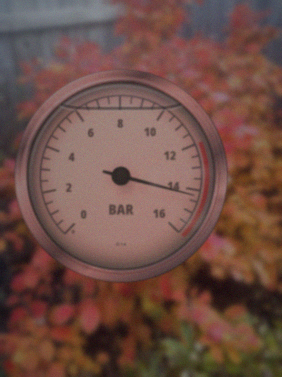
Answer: 14.25 bar
